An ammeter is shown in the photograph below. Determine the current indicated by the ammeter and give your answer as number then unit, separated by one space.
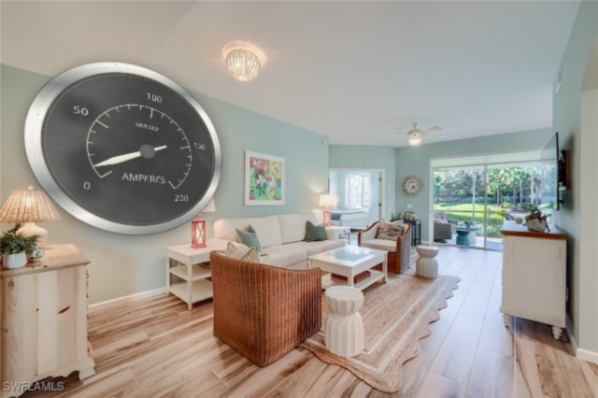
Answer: 10 A
